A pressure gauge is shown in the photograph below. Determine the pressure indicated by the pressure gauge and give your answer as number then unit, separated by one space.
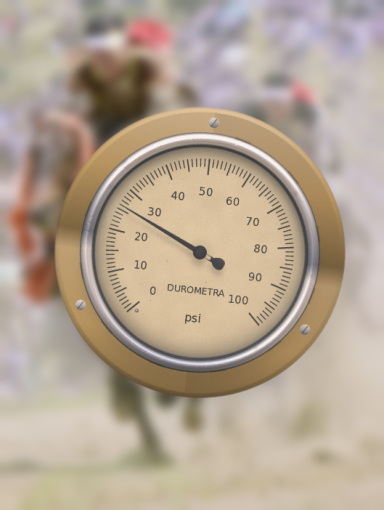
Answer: 26 psi
